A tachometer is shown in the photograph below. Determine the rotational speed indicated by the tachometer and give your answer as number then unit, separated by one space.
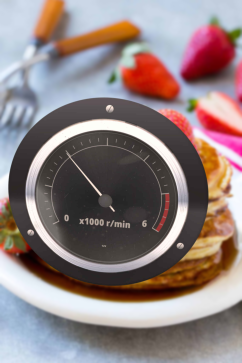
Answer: 2000 rpm
